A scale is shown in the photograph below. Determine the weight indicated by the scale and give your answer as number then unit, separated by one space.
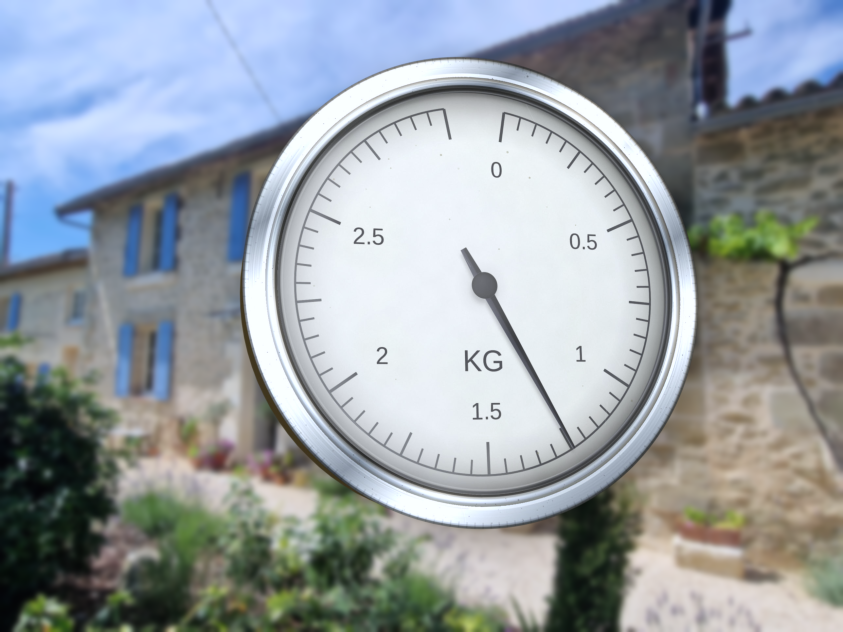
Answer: 1.25 kg
